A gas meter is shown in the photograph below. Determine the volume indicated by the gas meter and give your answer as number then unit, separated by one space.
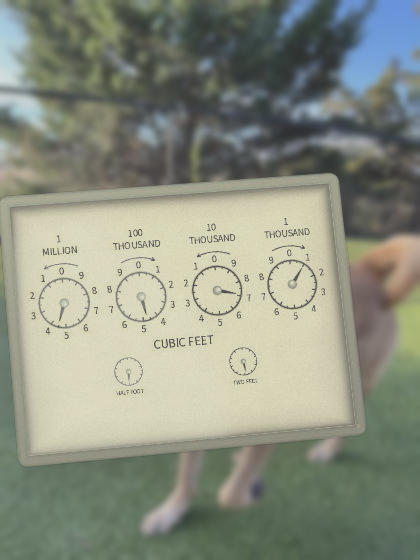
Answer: 447100 ft³
